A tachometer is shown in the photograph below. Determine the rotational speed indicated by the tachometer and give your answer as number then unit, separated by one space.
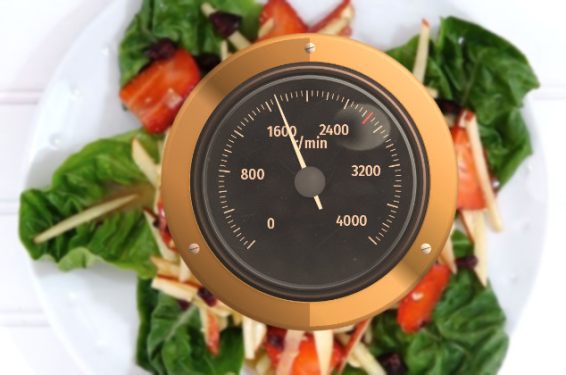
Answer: 1700 rpm
